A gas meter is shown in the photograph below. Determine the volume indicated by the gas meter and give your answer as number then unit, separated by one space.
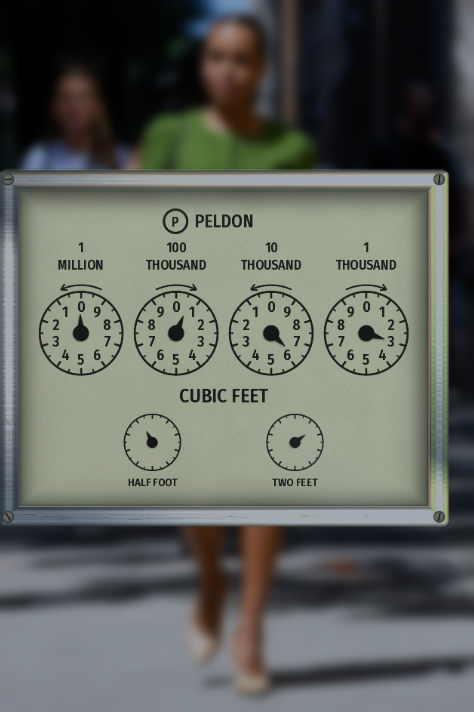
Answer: 6300 ft³
